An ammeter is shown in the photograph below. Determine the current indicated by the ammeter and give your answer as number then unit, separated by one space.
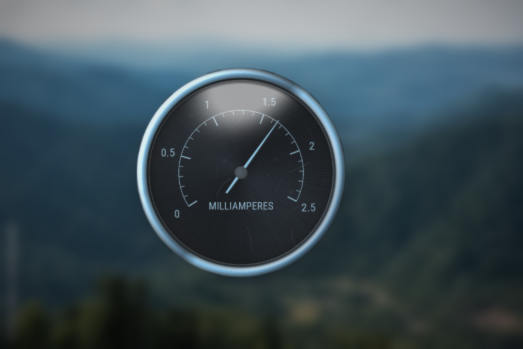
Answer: 1.65 mA
